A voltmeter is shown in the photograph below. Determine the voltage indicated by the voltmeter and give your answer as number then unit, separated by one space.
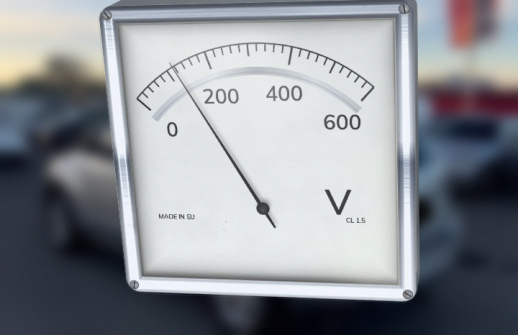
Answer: 120 V
